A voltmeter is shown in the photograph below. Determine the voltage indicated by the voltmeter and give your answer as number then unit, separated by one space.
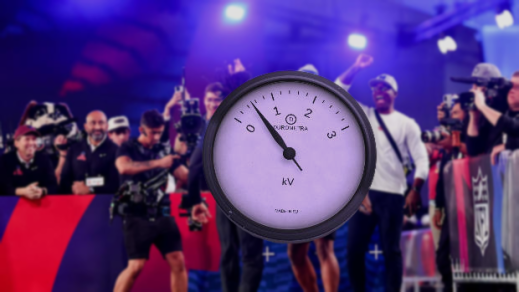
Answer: 0.5 kV
